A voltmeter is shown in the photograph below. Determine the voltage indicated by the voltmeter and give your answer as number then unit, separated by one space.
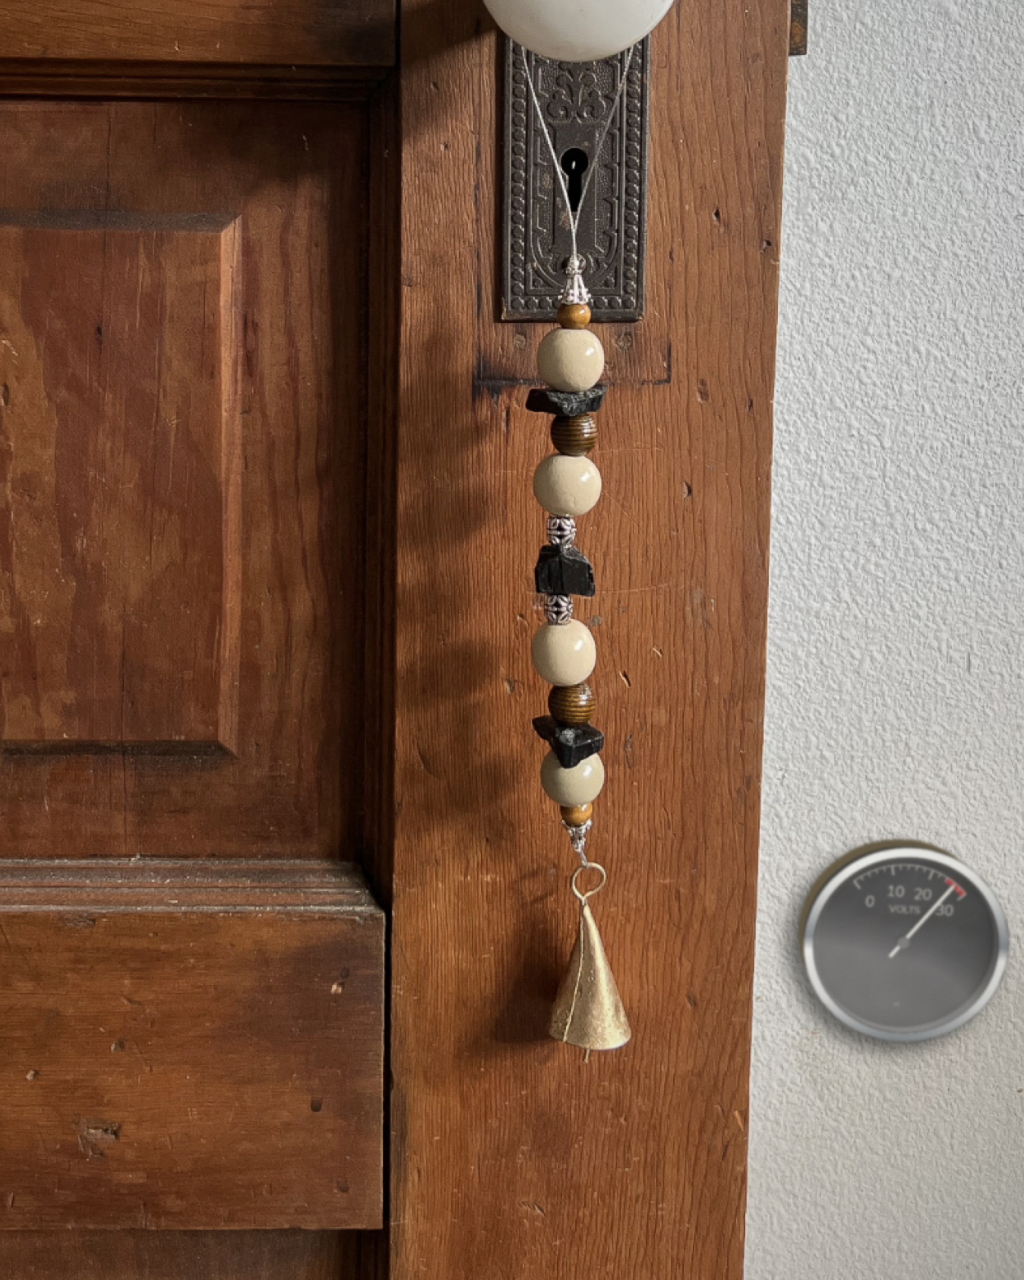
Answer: 26 V
